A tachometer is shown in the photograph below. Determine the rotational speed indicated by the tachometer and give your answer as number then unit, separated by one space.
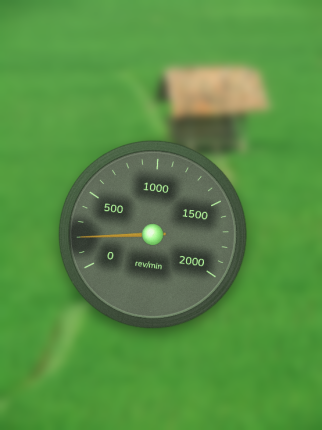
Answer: 200 rpm
